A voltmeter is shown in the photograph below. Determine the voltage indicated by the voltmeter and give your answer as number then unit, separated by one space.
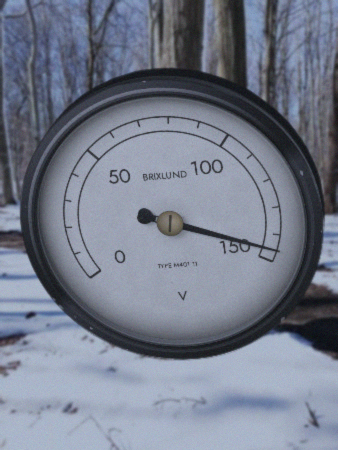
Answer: 145 V
